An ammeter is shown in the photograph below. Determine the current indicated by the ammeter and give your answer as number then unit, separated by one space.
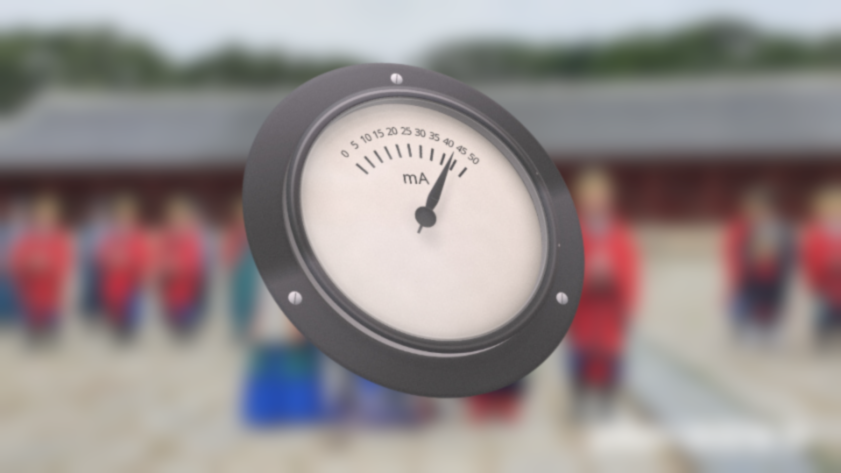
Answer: 42.5 mA
